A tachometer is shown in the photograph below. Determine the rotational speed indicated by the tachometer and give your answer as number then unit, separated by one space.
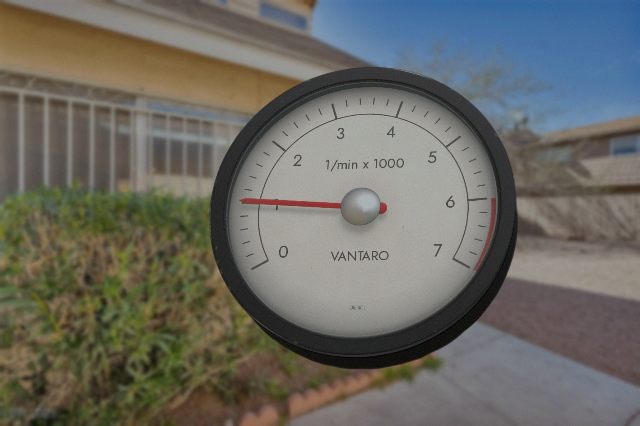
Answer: 1000 rpm
